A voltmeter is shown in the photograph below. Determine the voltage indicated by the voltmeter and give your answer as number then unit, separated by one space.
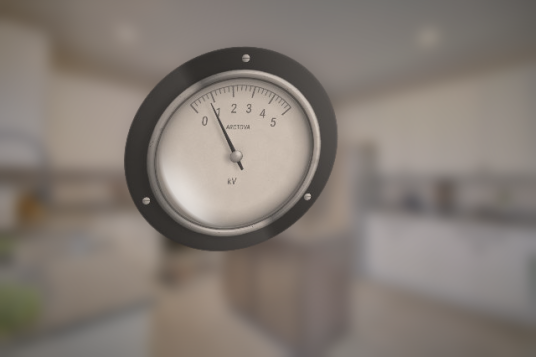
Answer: 0.8 kV
